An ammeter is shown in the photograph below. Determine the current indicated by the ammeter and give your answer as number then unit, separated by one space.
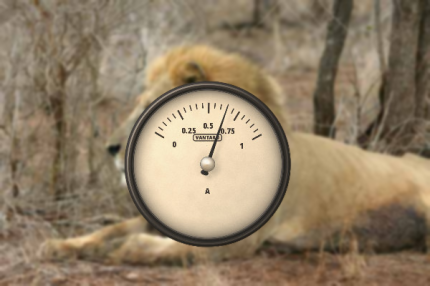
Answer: 0.65 A
